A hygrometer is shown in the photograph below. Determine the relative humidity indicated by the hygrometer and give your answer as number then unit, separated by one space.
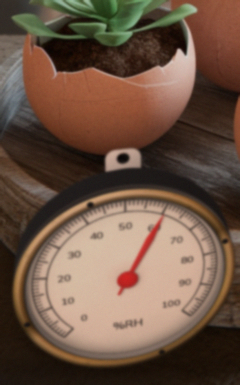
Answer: 60 %
